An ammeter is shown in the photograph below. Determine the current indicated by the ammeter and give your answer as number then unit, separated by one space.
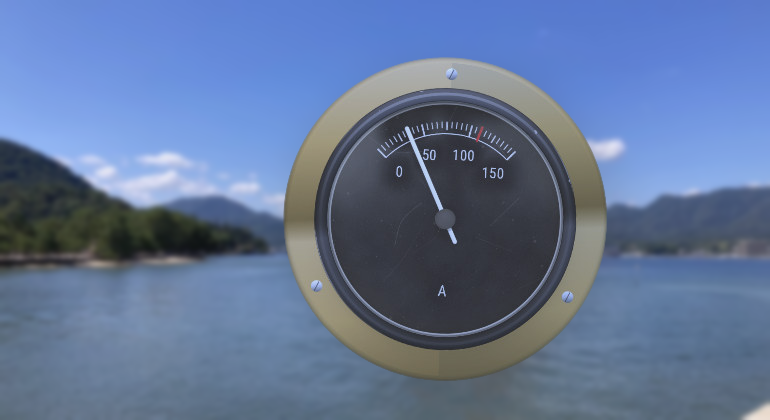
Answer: 35 A
